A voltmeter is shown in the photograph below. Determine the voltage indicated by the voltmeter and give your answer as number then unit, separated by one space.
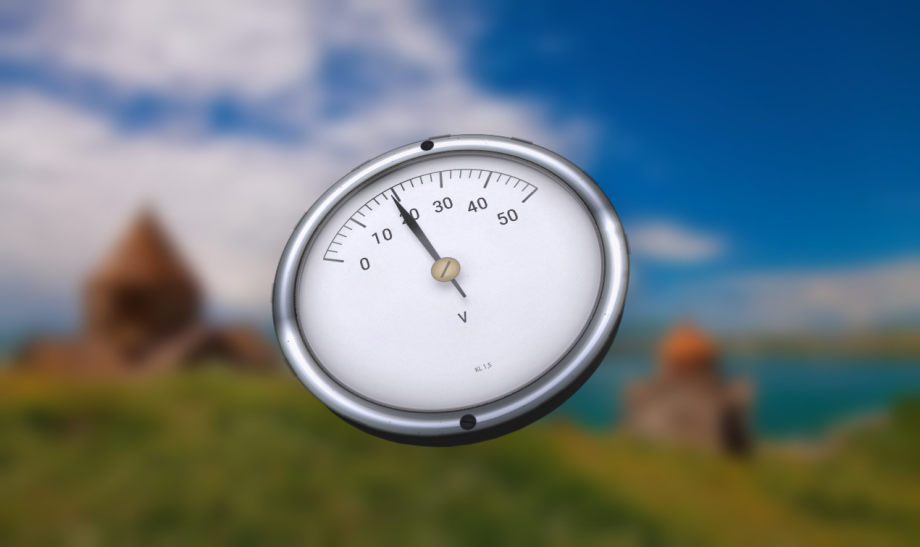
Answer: 19 V
